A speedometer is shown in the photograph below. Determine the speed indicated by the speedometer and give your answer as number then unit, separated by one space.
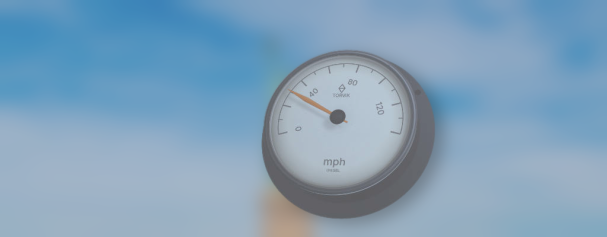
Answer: 30 mph
